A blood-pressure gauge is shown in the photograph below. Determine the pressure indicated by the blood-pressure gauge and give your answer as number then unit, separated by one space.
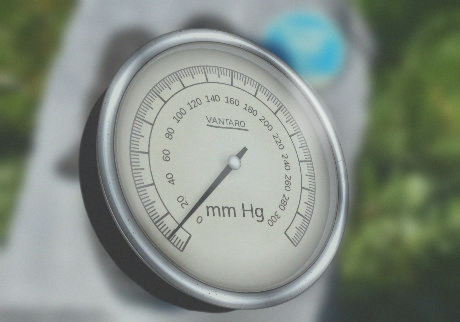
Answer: 10 mmHg
